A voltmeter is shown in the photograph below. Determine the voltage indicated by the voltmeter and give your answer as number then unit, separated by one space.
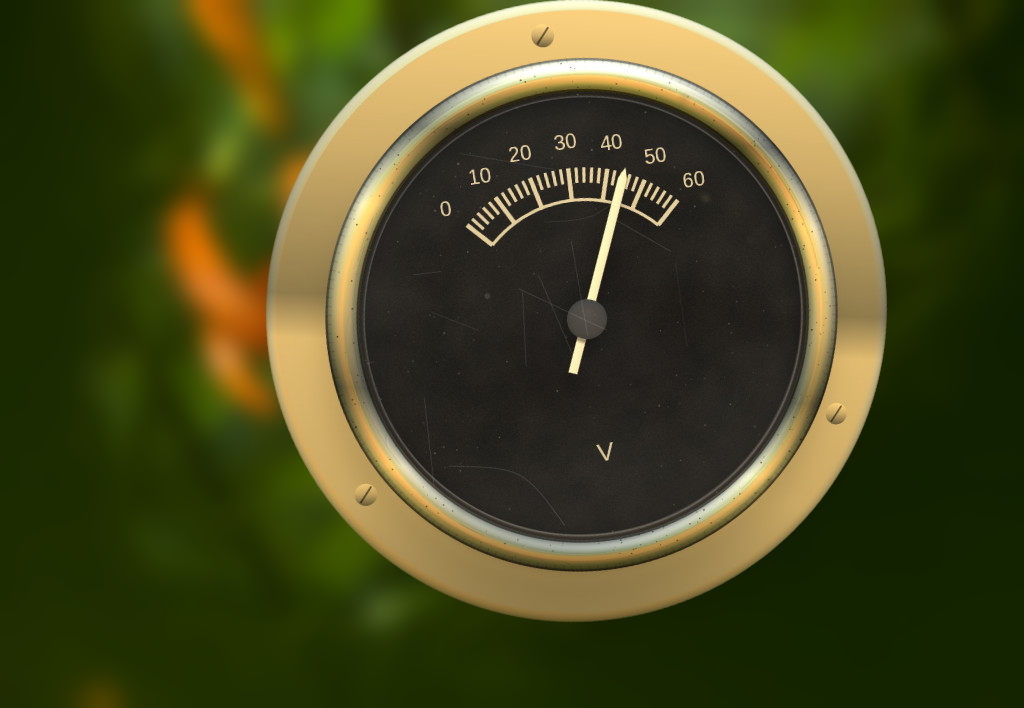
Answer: 44 V
